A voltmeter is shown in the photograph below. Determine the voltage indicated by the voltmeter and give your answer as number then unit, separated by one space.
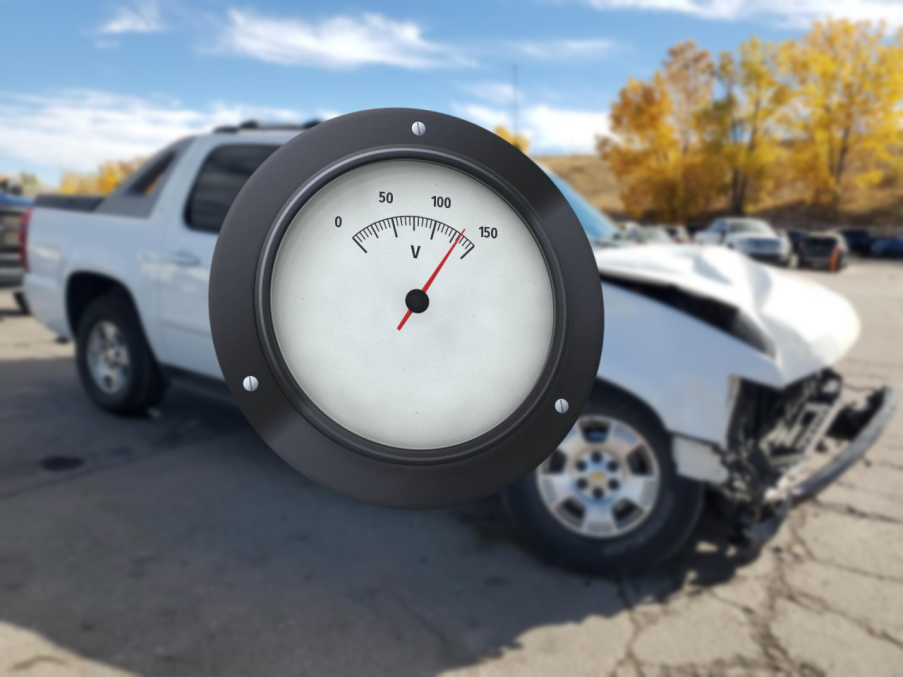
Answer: 130 V
